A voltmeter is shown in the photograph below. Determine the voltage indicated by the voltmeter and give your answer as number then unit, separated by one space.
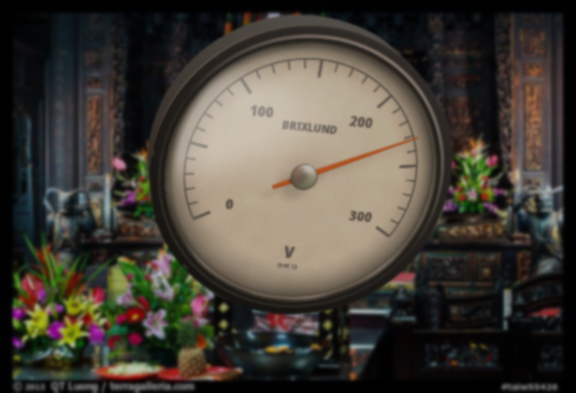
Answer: 230 V
